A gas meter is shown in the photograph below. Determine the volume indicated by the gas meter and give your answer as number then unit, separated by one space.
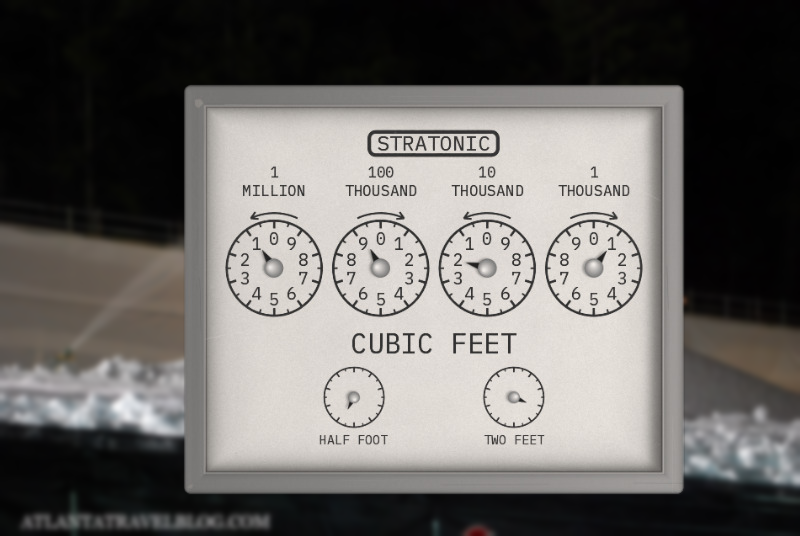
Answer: 92100 ft³
